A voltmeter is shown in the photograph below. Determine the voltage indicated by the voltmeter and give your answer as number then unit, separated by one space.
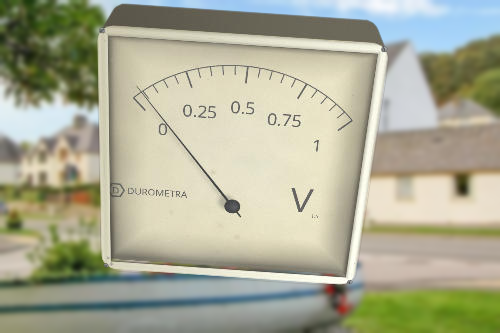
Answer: 0.05 V
